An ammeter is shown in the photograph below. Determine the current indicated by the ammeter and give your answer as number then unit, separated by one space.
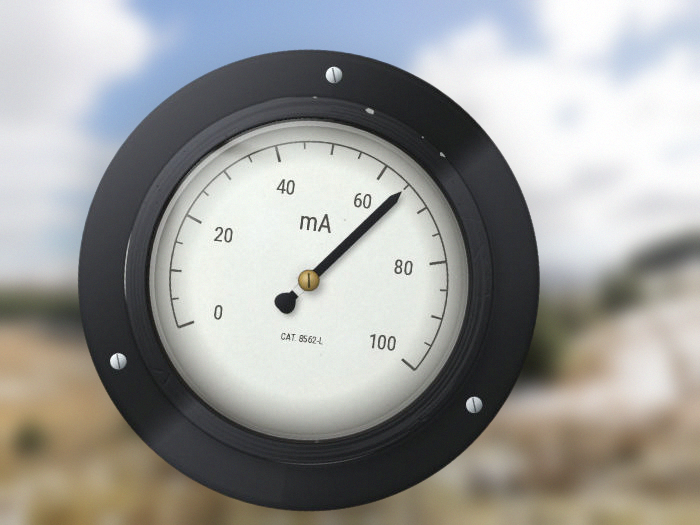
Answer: 65 mA
